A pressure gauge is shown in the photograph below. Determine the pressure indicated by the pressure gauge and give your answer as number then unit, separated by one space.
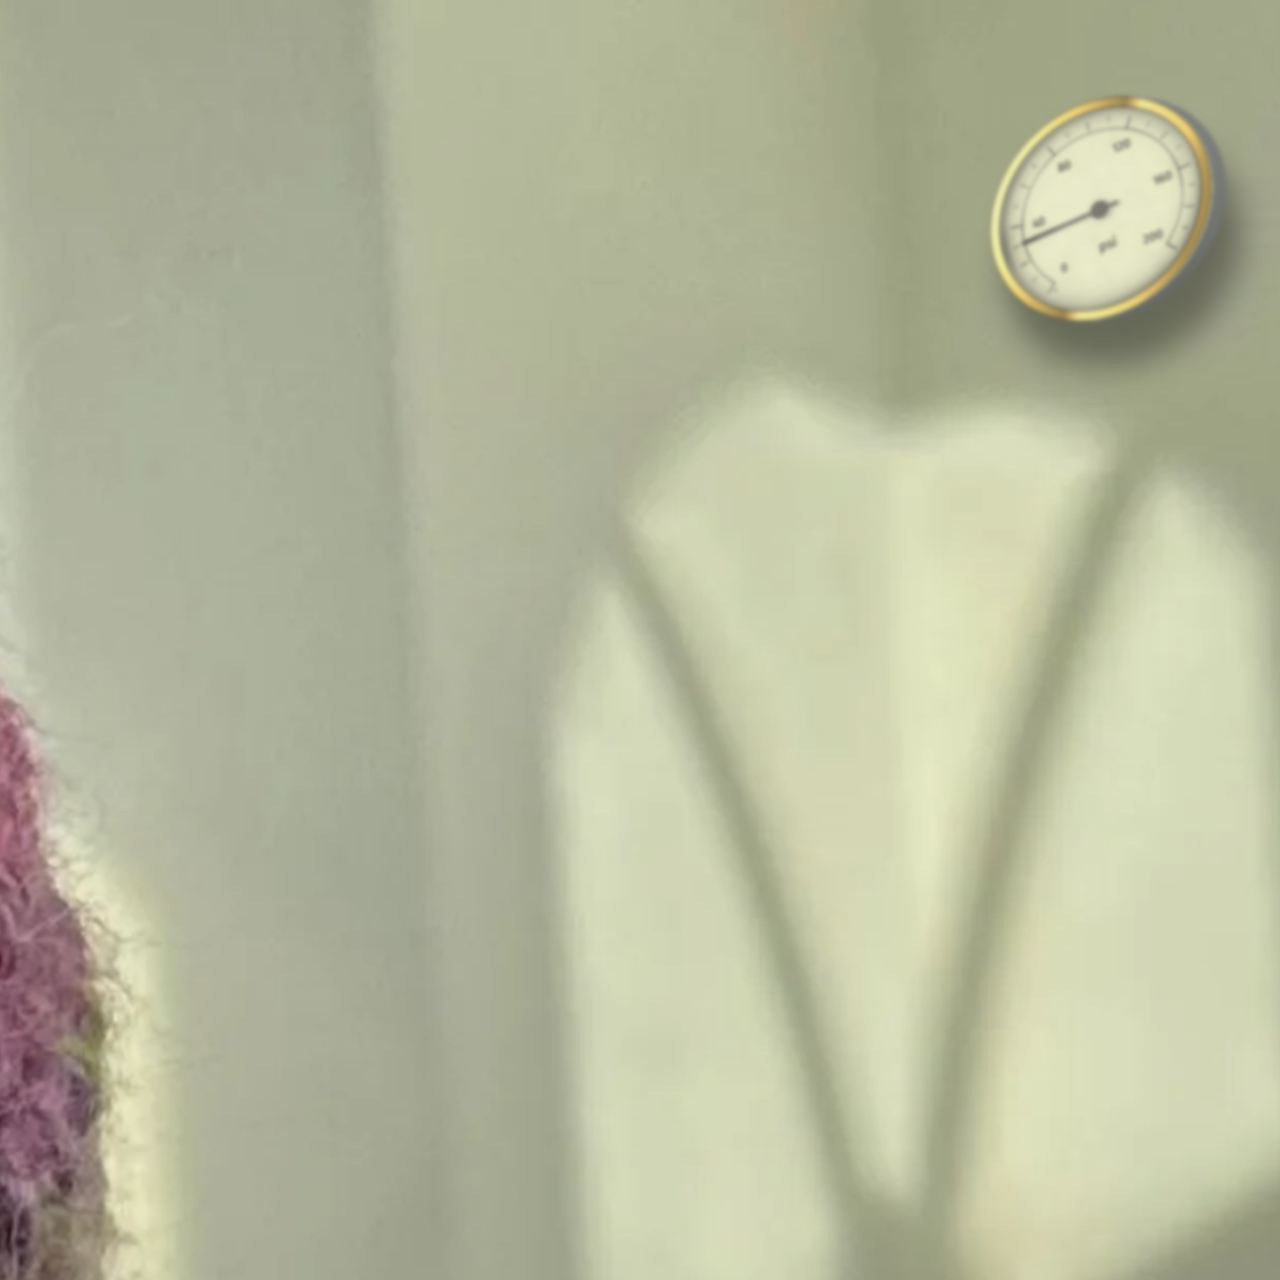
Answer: 30 psi
